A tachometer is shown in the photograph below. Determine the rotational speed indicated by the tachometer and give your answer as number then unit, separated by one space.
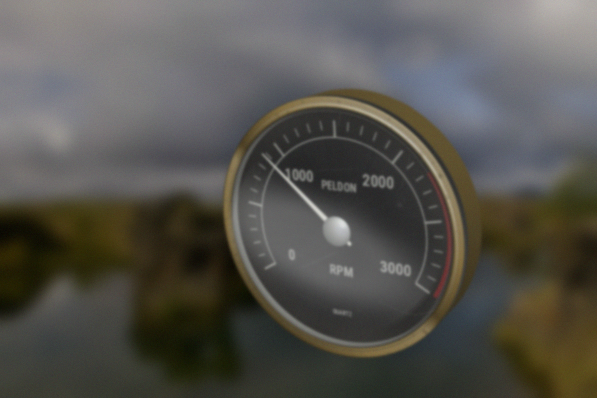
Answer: 900 rpm
